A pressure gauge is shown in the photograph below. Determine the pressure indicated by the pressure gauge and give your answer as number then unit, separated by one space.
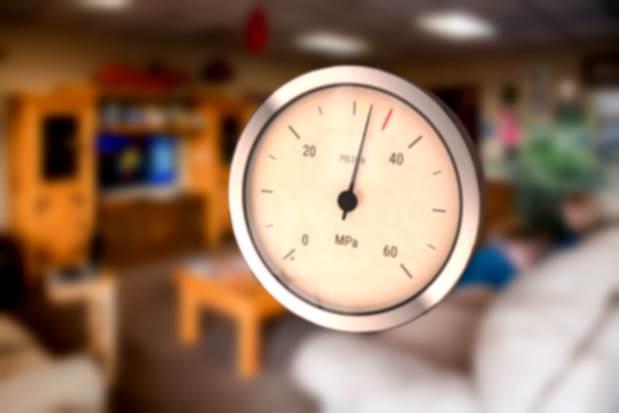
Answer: 32.5 MPa
